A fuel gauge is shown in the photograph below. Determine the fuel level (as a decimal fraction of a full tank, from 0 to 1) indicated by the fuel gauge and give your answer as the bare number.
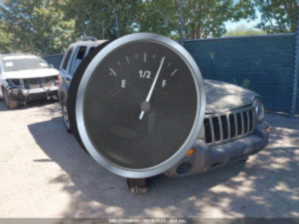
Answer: 0.75
